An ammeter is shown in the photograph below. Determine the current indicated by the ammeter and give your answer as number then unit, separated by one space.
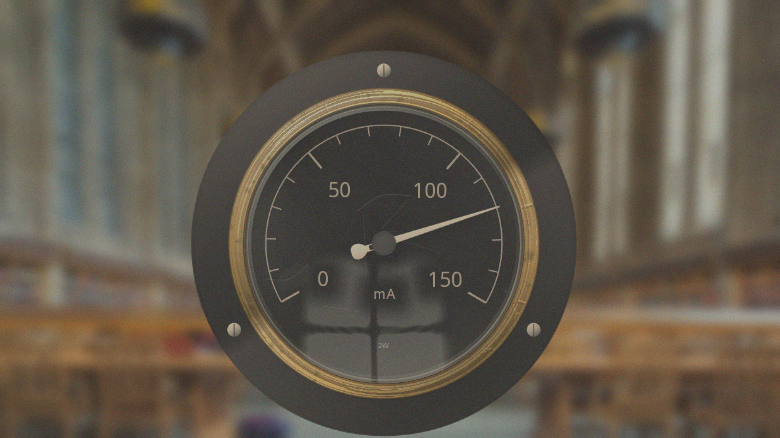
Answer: 120 mA
